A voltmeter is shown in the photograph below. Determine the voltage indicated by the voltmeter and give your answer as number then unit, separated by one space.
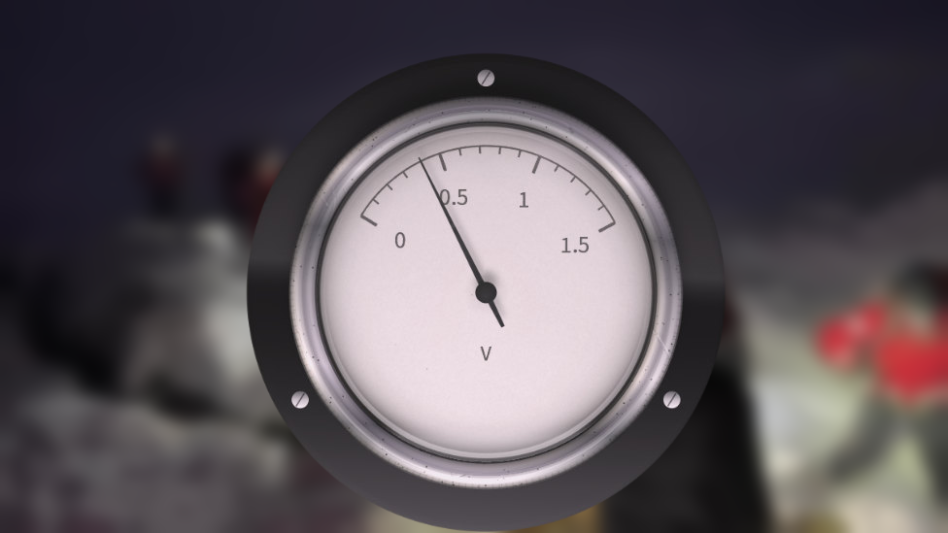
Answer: 0.4 V
